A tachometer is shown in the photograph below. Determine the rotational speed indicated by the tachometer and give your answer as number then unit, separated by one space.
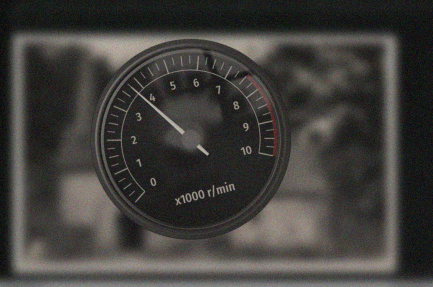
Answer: 3750 rpm
